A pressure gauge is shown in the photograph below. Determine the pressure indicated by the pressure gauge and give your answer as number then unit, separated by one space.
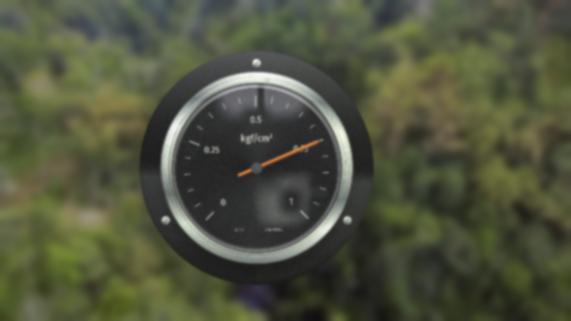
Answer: 0.75 kg/cm²
